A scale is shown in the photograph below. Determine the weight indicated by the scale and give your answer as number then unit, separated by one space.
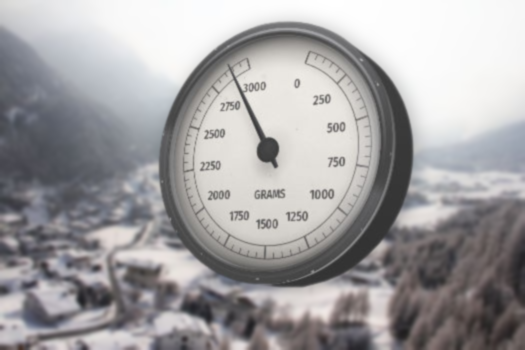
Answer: 2900 g
